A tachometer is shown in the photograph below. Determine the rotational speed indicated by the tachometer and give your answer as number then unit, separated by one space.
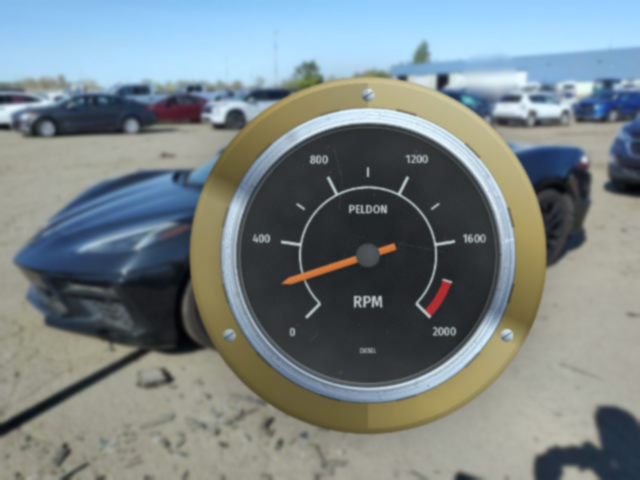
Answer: 200 rpm
